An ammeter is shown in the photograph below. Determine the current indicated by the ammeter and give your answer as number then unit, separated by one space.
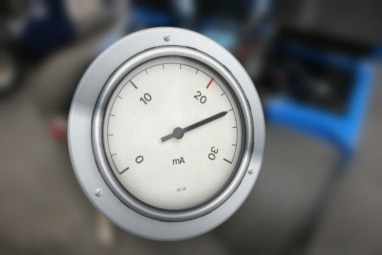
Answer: 24 mA
